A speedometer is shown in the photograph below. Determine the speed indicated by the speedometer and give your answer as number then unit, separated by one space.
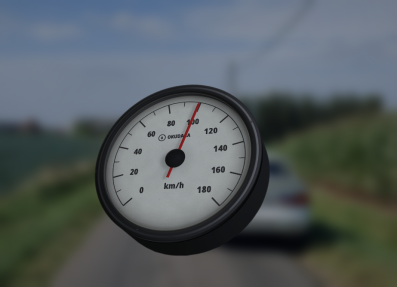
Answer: 100 km/h
